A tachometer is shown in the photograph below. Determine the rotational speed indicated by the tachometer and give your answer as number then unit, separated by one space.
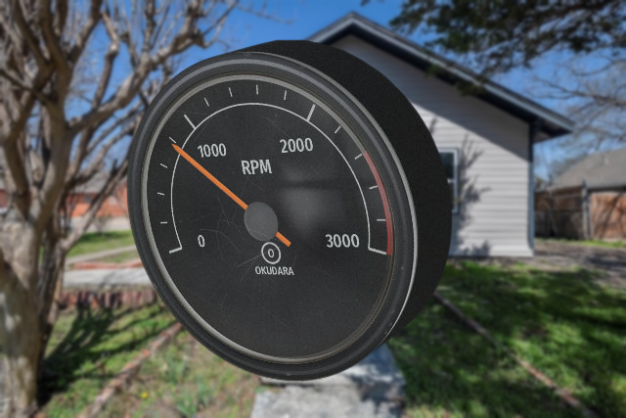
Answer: 800 rpm
